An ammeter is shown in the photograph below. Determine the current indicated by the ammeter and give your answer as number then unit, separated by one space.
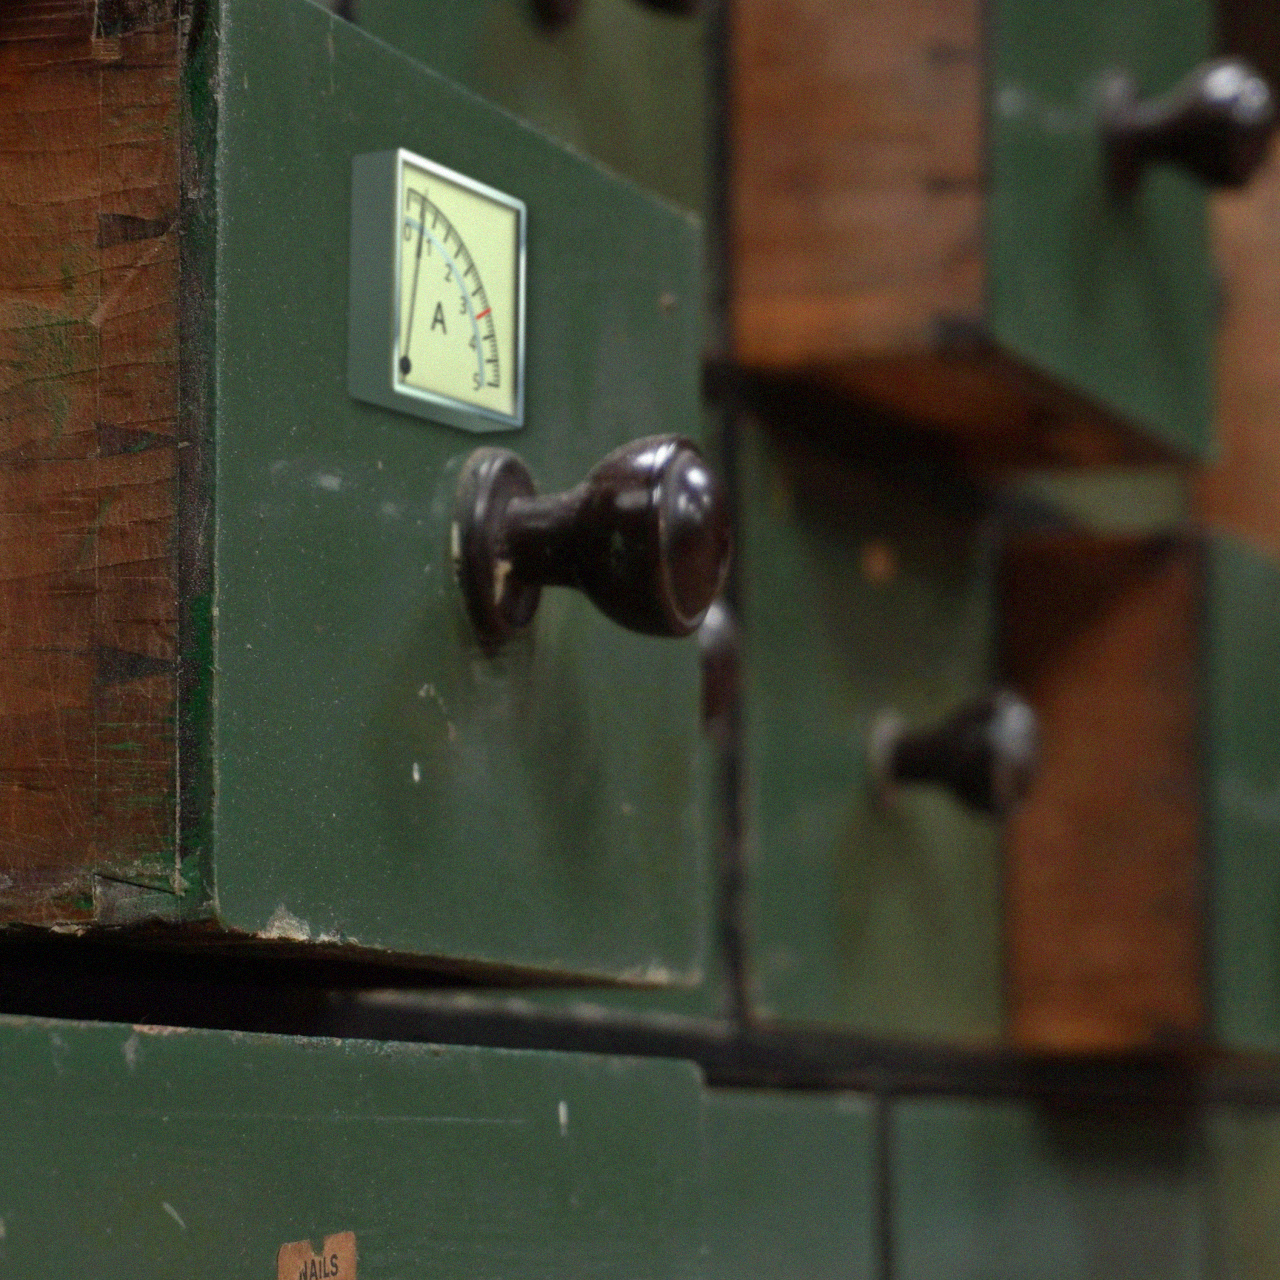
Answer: 0.5 A
